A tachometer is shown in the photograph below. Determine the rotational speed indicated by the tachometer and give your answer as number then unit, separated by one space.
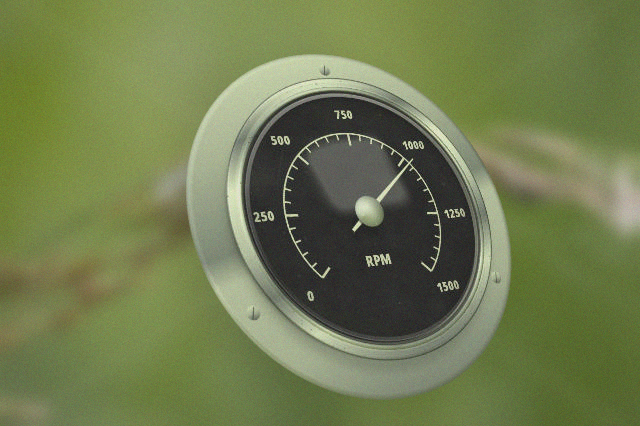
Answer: 1025 rpm
